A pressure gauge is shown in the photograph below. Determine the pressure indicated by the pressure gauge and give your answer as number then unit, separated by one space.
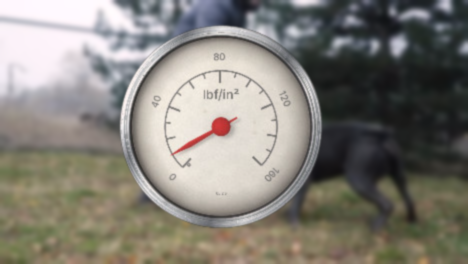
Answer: 10 psi
